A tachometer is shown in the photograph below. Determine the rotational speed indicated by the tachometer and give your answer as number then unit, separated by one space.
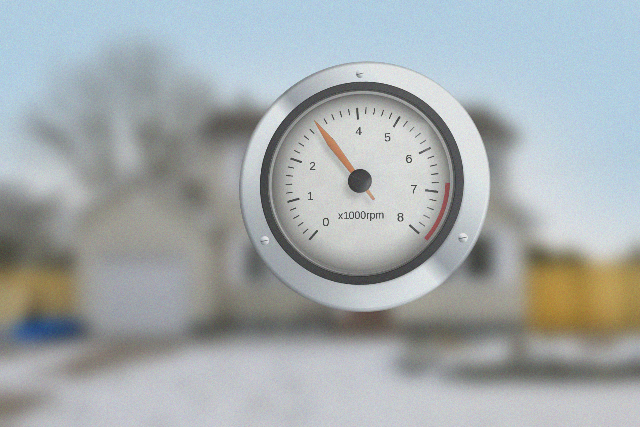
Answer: 3000 rpm
